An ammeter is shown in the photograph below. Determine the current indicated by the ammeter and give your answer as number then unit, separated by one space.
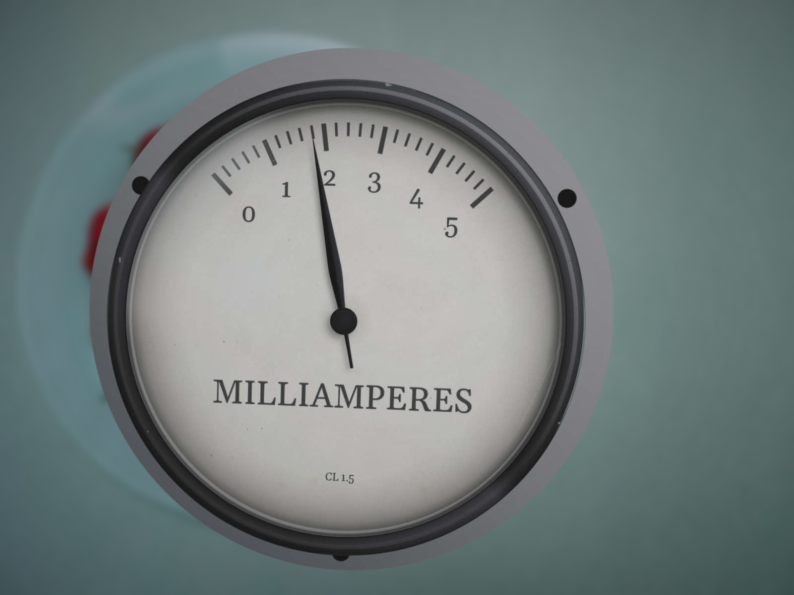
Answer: 1.8 mA
